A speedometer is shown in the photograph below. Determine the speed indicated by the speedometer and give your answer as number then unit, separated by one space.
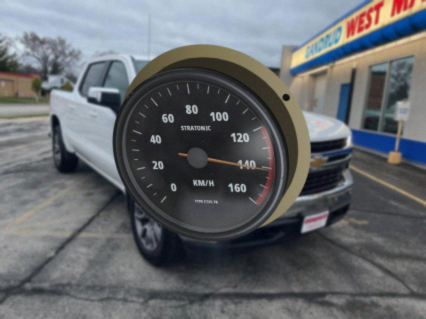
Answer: 140 km/h
